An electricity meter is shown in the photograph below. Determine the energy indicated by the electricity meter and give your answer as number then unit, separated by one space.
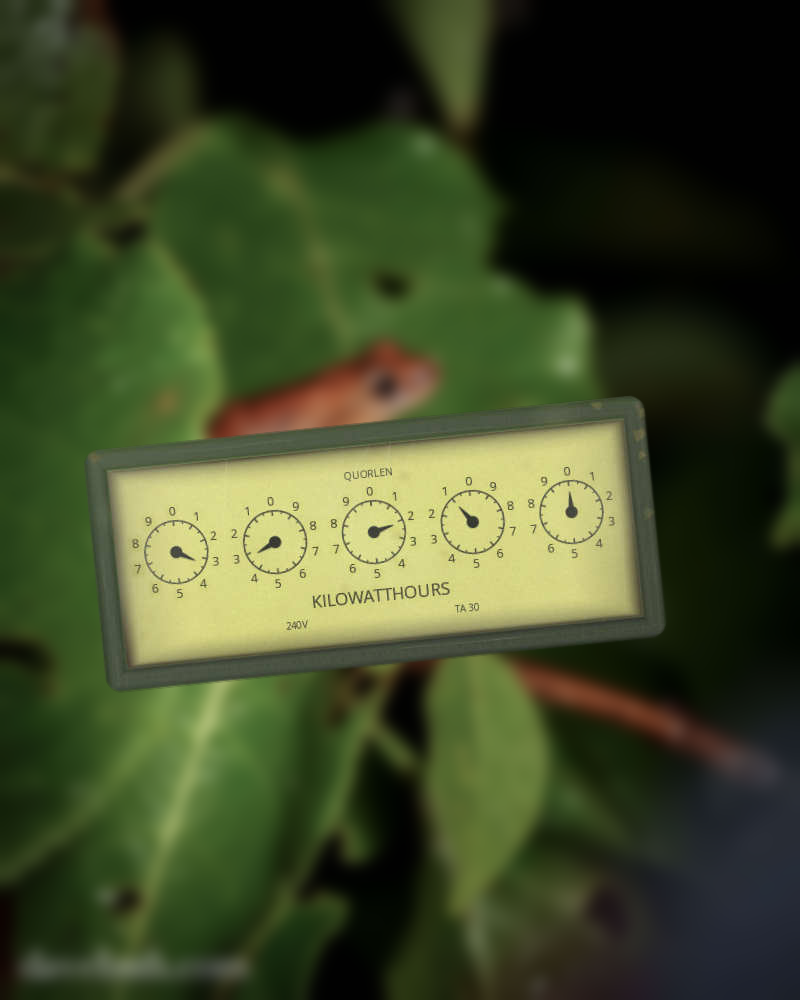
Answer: 33210 kWh
